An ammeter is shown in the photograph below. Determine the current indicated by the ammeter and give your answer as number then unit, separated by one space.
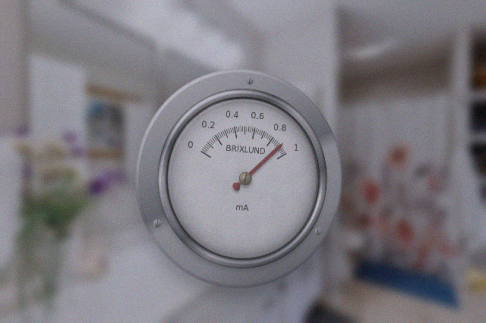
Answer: 0.9 mA
